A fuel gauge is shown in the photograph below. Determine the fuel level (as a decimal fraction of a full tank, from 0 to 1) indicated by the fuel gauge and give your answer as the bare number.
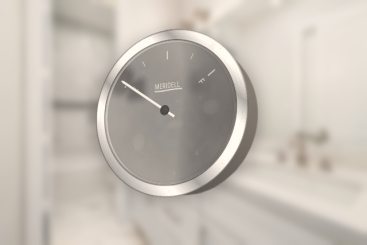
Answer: 0
